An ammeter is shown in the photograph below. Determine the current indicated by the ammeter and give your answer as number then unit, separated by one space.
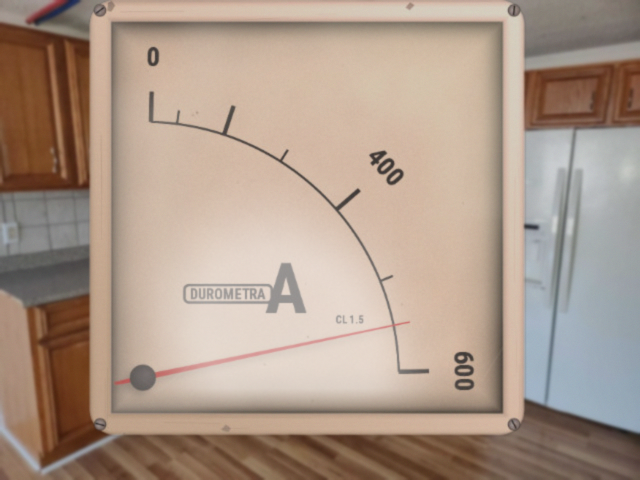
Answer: 550 A
